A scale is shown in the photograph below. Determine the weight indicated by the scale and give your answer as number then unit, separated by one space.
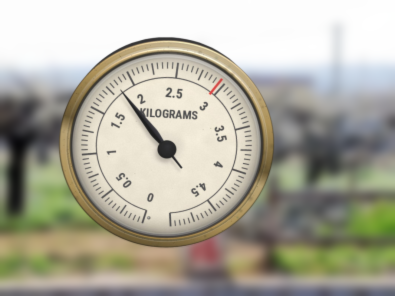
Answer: 1.85 kg
